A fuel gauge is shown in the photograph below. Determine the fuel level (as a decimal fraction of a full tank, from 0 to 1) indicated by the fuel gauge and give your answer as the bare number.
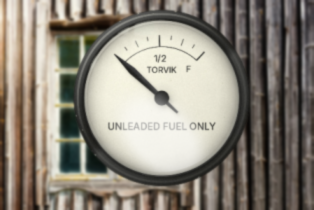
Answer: 0
